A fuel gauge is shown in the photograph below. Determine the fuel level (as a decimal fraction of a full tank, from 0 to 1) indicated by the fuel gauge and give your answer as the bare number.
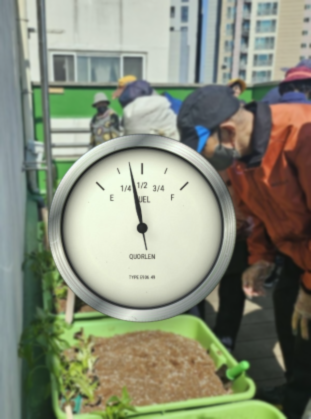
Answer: 0.375
